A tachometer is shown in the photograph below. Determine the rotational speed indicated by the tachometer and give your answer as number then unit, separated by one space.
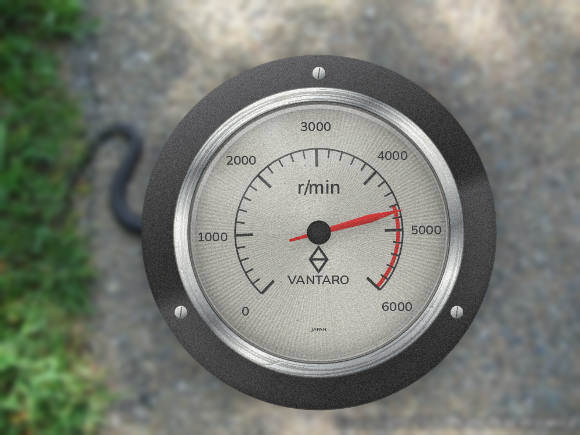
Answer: 4700 rpm
